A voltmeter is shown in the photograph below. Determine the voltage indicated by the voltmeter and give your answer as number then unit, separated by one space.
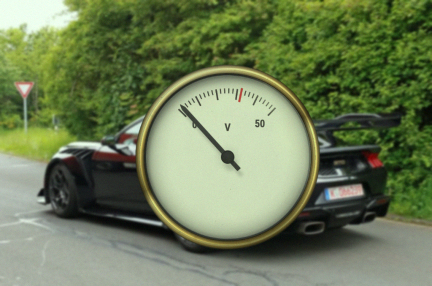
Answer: 2 V
